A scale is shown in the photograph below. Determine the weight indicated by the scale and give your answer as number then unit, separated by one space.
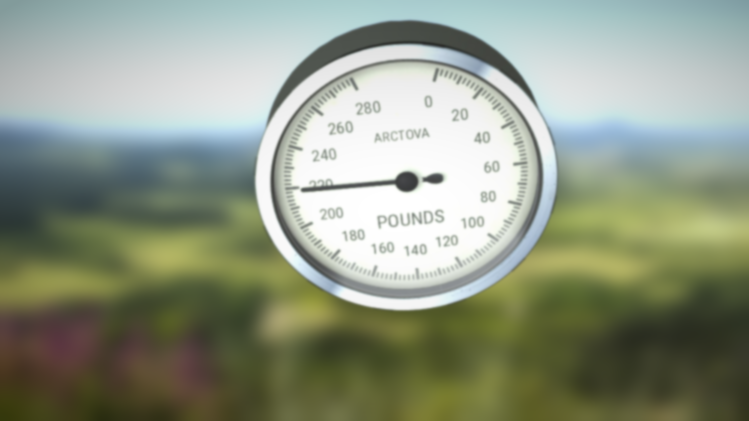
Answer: 220 lb
